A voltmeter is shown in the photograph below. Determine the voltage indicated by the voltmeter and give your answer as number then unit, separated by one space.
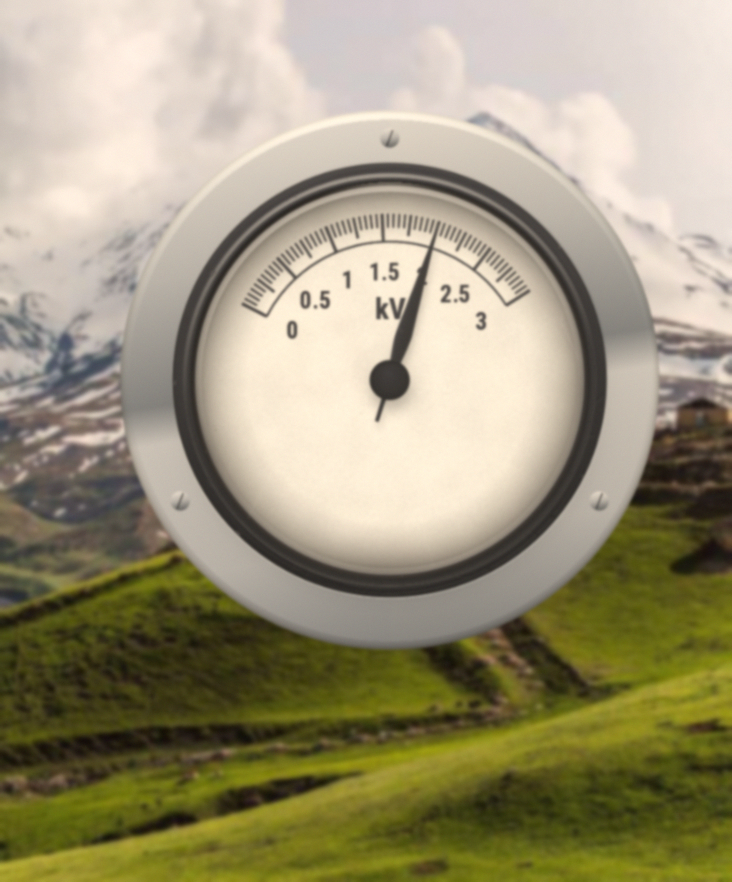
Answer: 2 kV
